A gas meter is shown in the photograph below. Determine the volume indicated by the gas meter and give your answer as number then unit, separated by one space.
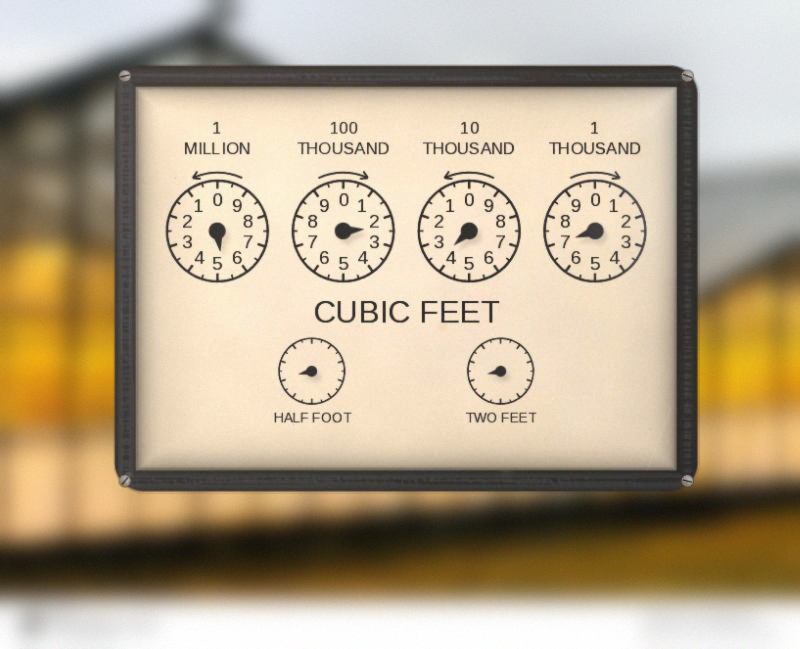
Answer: 523700 ft³
